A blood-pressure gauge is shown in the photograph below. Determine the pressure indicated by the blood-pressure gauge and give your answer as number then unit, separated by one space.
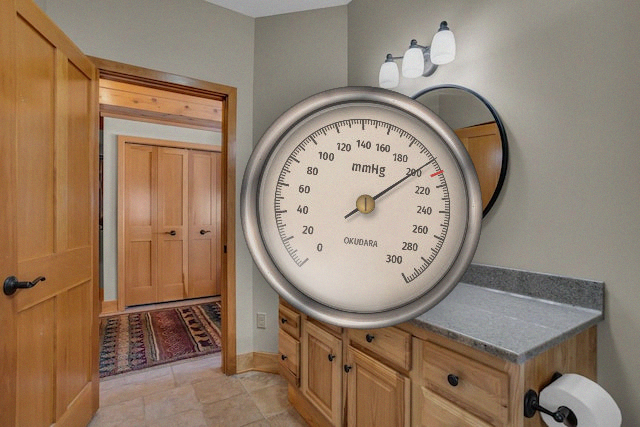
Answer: 200 mmHg
